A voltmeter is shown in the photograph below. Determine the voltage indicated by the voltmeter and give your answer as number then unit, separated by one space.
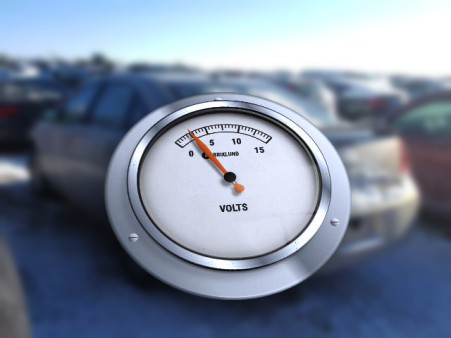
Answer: 2.5 V
